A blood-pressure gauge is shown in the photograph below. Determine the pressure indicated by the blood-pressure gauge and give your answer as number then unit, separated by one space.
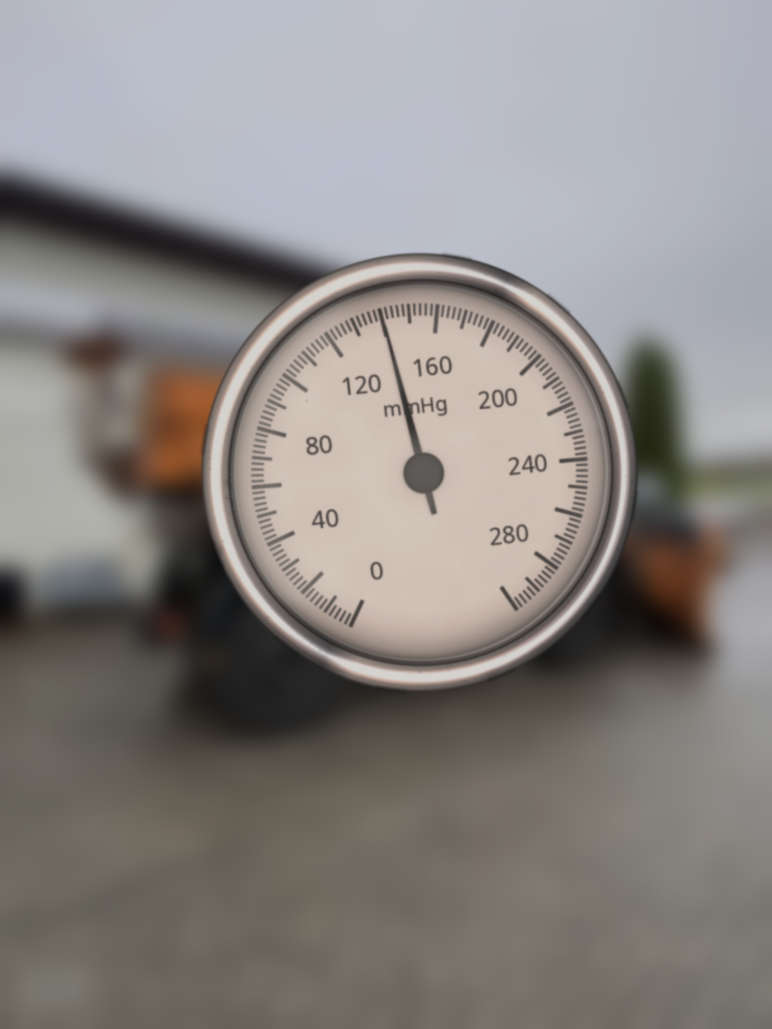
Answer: 140 mmHg
